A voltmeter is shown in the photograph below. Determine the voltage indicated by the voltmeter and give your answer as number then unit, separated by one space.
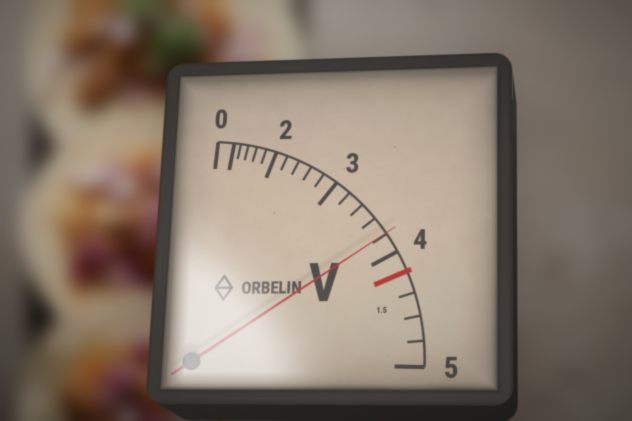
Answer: 3.8 V
